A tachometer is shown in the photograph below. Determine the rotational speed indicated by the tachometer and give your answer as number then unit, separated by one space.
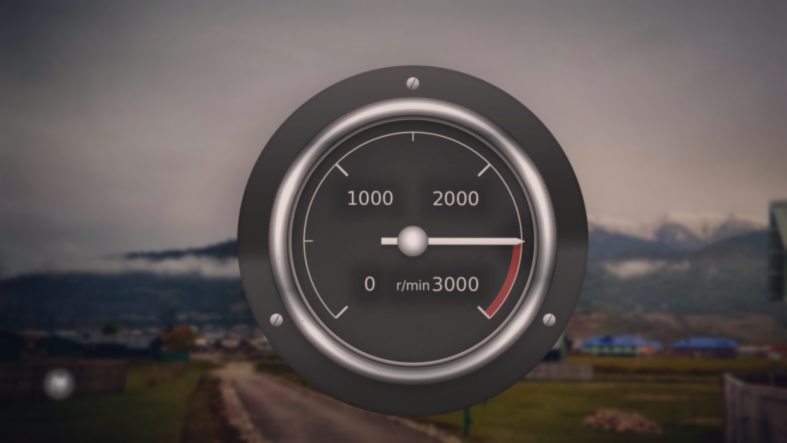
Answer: 2500 rpm
